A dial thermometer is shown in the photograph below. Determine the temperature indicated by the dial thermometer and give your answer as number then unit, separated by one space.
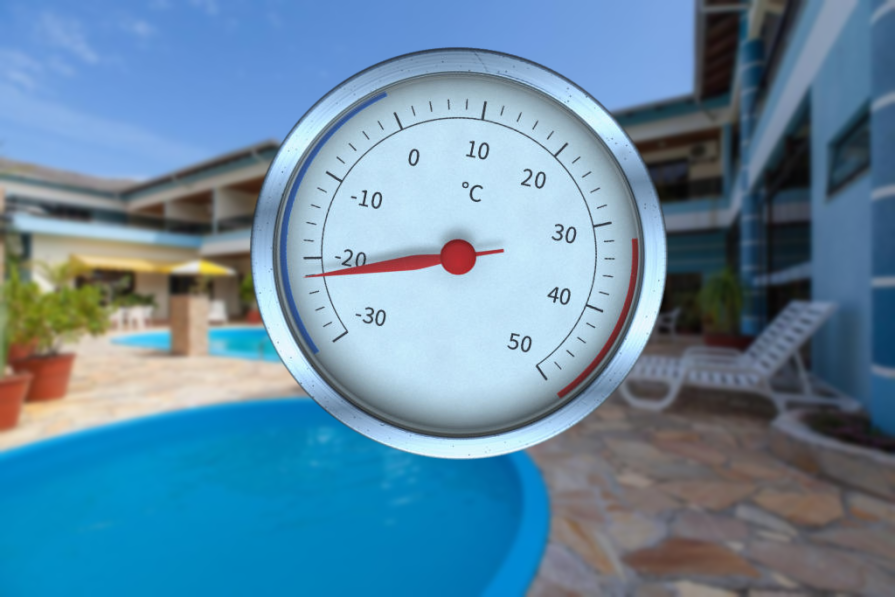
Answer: -22 °C
